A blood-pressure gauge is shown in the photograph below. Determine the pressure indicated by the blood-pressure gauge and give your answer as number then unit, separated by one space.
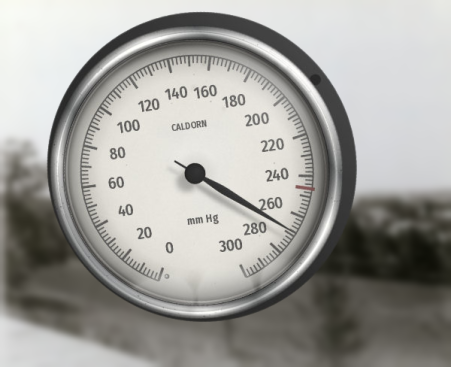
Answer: 268 mmHg
